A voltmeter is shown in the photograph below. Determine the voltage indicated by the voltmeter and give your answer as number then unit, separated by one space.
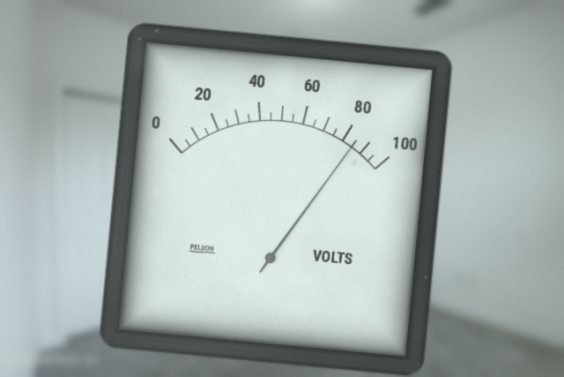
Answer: 85 V
